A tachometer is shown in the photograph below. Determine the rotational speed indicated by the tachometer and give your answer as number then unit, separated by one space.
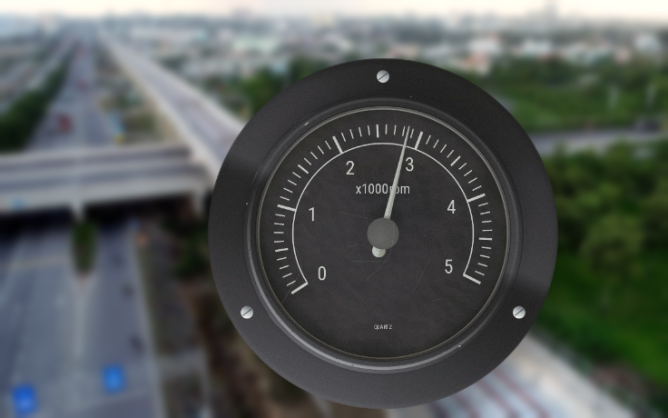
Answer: 2850 rpm
